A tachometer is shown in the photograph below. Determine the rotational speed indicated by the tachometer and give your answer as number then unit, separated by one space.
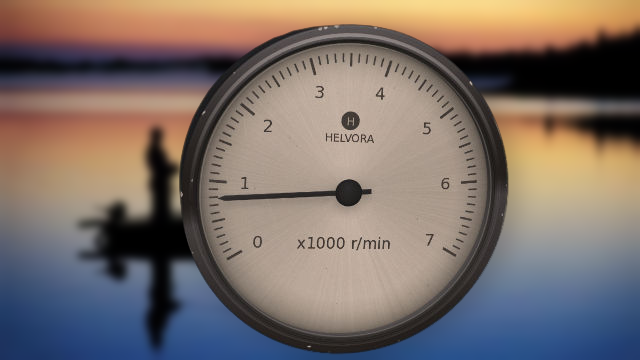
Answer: 800 rpm
